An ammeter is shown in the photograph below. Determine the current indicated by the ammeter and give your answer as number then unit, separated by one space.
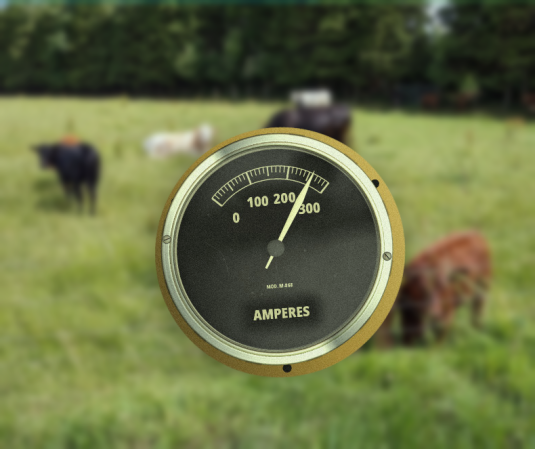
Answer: 260 A
